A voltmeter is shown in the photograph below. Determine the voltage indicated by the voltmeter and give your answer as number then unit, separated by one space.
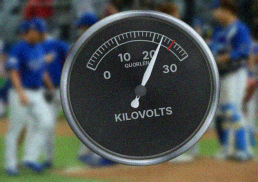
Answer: 22 kV
